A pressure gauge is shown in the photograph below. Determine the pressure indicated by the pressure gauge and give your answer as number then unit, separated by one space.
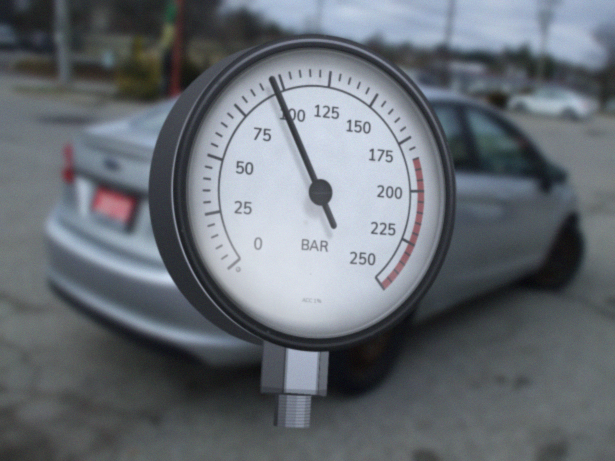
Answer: 95 bar
